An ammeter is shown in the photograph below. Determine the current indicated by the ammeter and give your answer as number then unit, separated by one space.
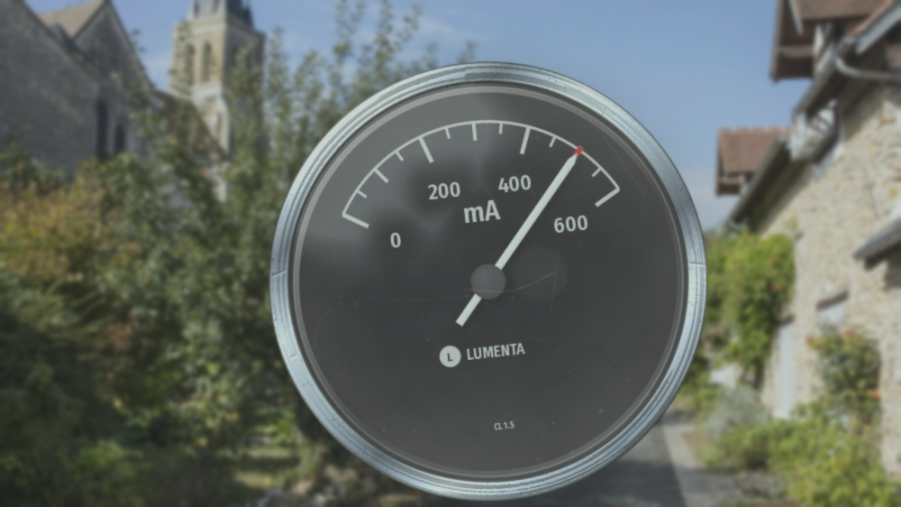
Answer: 500 mA
